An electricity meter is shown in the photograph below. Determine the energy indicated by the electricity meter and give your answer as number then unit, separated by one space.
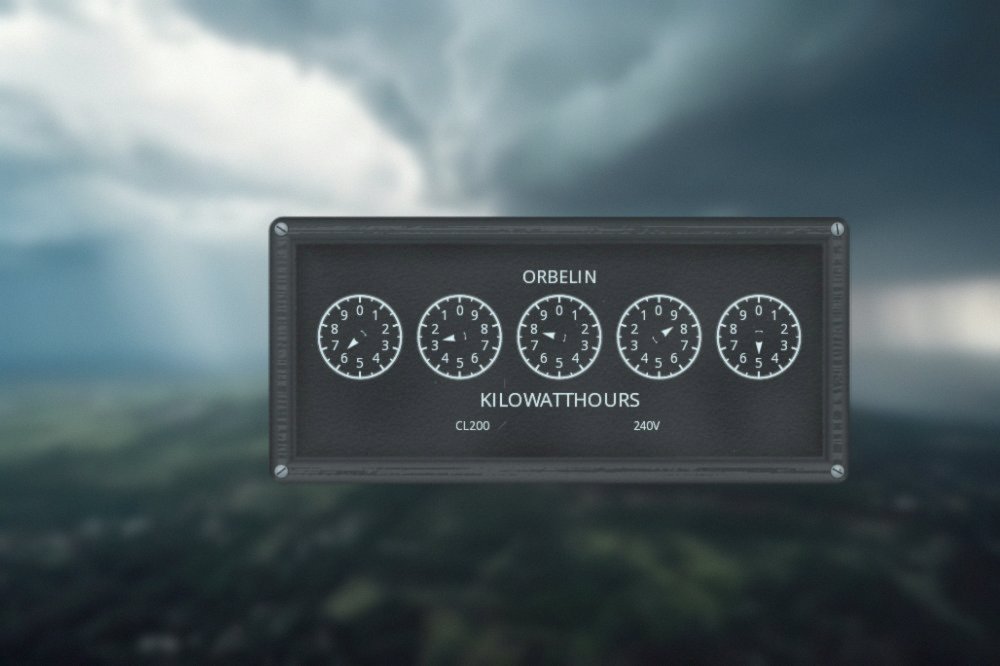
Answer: 62785 kWh
